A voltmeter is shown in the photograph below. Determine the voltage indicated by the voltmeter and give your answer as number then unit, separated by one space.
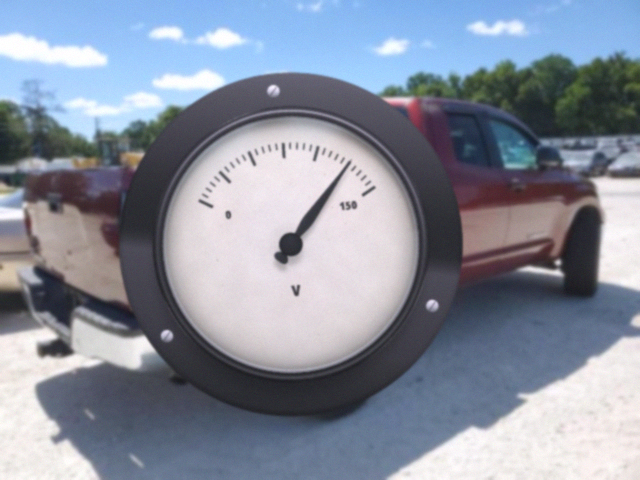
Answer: 125 V
